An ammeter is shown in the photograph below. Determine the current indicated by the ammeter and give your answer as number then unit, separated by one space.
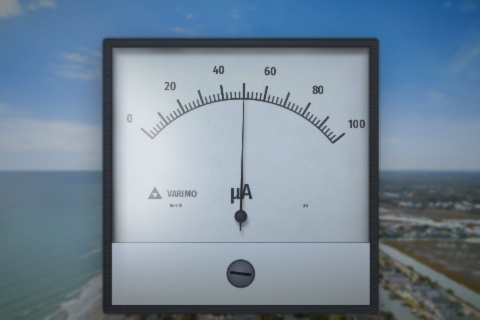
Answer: 50 µA
